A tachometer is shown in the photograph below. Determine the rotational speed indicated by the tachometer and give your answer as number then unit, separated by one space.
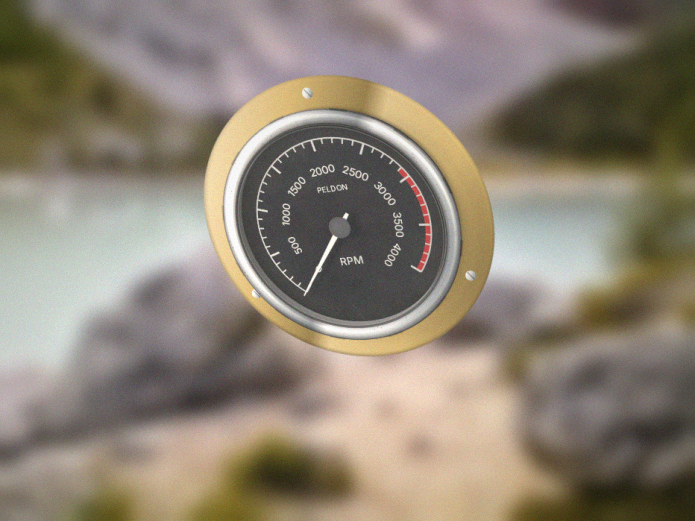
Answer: 0 rpm
